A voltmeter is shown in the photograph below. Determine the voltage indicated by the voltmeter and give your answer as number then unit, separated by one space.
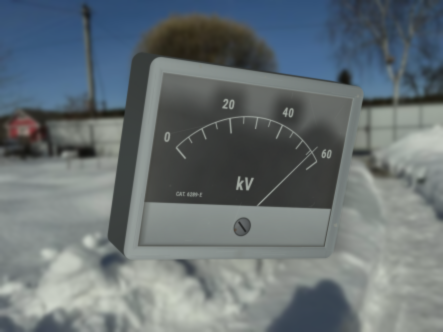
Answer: 55 kV
